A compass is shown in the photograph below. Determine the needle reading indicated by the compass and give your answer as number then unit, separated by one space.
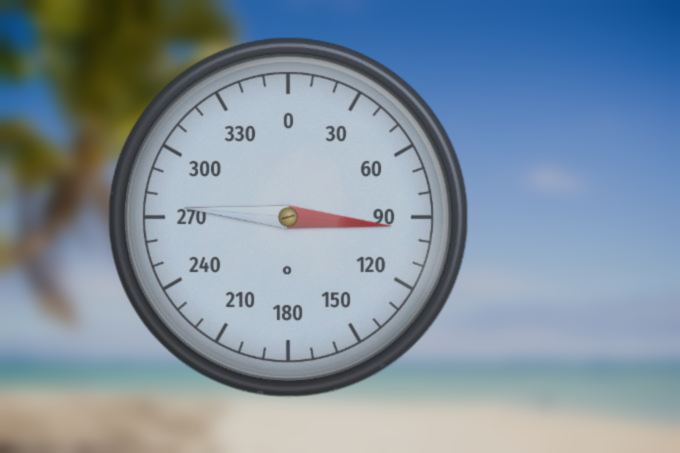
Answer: 95 °
